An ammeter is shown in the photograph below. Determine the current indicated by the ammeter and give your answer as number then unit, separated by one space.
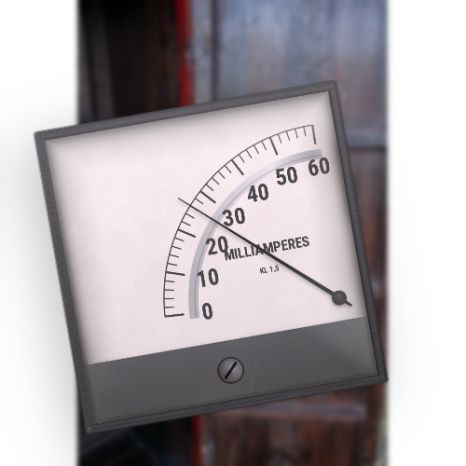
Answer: 26 mA
